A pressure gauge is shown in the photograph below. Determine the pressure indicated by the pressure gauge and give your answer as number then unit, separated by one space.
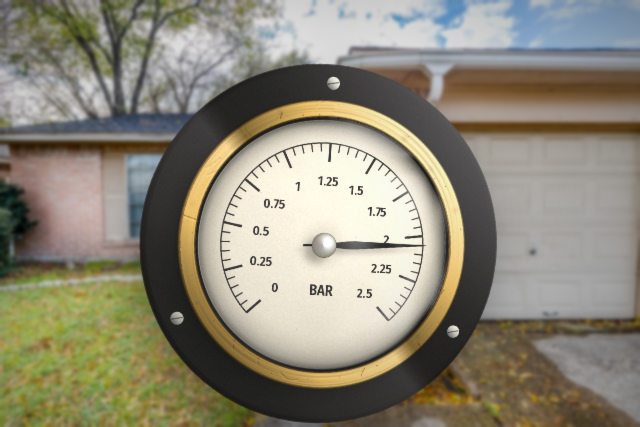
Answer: 2.05 bar
